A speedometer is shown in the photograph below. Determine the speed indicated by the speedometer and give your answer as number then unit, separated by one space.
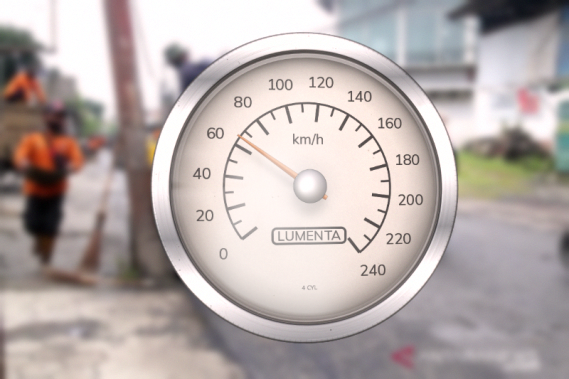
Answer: 65 km/h
